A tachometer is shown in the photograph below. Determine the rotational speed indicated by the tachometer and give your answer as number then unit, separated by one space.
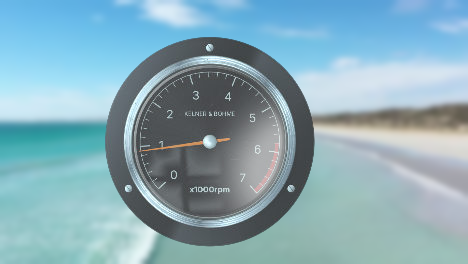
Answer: 900 rpm
